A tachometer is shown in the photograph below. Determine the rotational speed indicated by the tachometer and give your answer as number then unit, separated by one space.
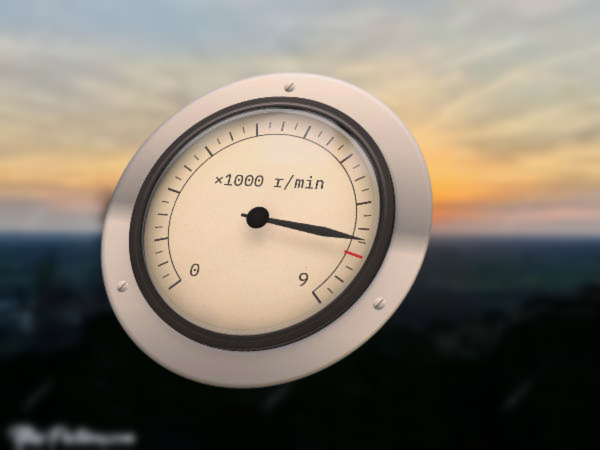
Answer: 7750 rpm
